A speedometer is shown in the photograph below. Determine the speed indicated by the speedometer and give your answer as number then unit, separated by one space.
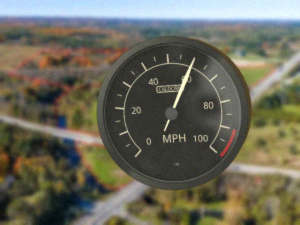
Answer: 60 mph
